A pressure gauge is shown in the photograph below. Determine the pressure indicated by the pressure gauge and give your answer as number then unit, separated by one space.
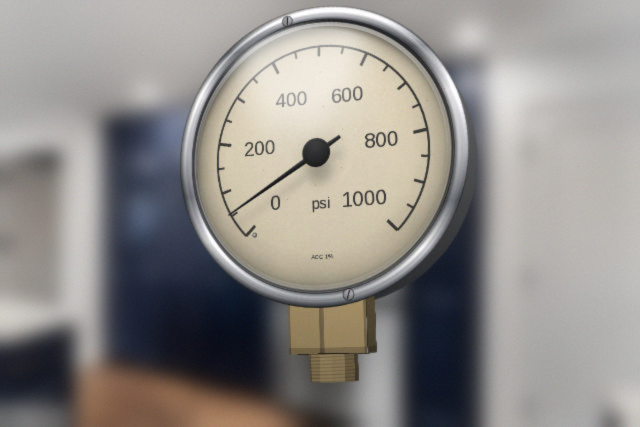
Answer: 50 psi
